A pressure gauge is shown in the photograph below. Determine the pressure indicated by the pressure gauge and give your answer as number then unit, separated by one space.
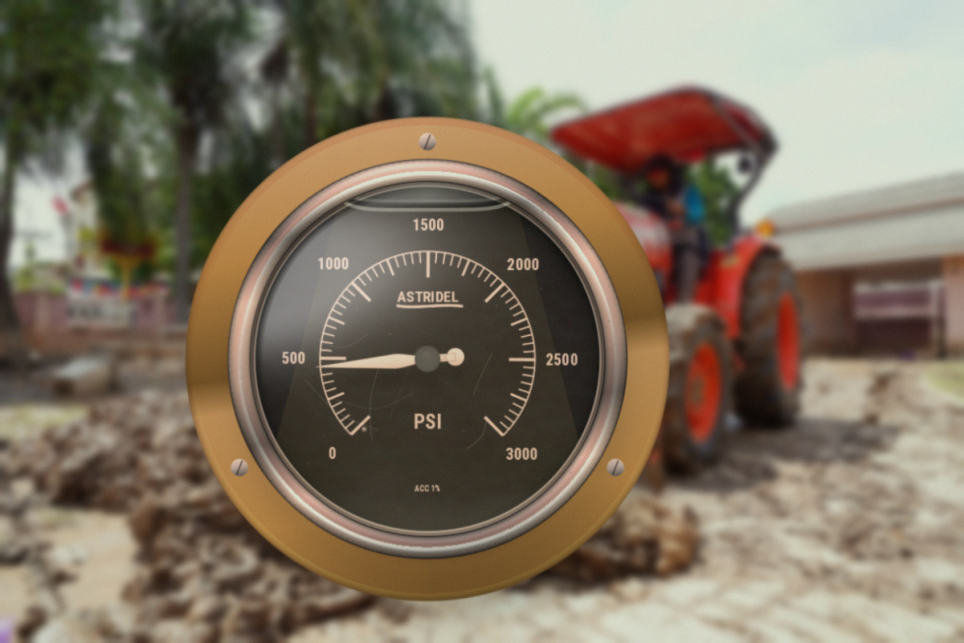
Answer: 450 psi
